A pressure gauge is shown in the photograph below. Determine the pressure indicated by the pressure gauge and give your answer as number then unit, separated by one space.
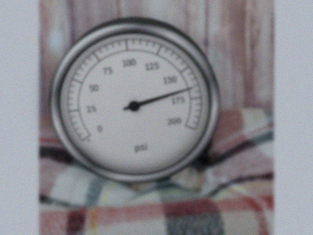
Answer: 165 psi
